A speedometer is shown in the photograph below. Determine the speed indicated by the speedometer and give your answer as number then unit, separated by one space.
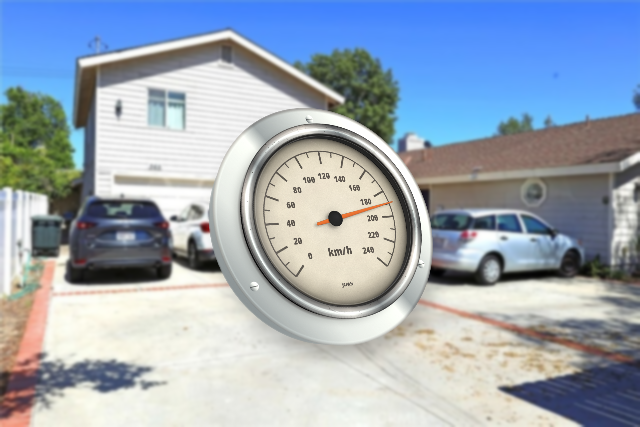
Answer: 190 km/h
